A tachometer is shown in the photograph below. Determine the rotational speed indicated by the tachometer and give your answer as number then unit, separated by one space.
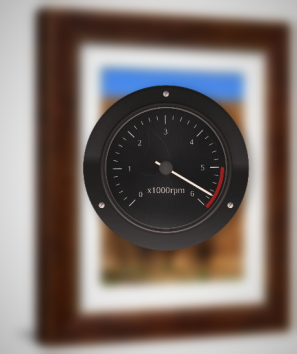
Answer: 5700 rpm
